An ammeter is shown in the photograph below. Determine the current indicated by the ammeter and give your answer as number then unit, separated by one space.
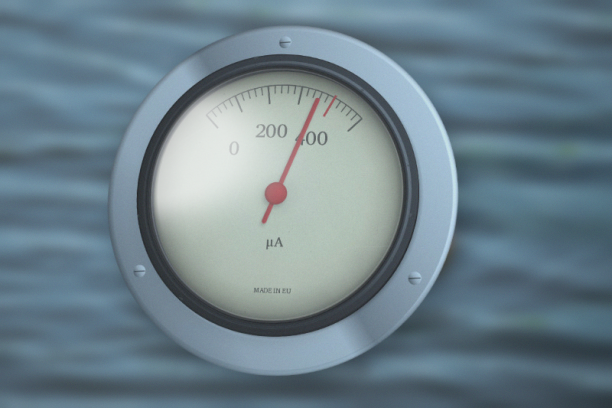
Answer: 360 µA
